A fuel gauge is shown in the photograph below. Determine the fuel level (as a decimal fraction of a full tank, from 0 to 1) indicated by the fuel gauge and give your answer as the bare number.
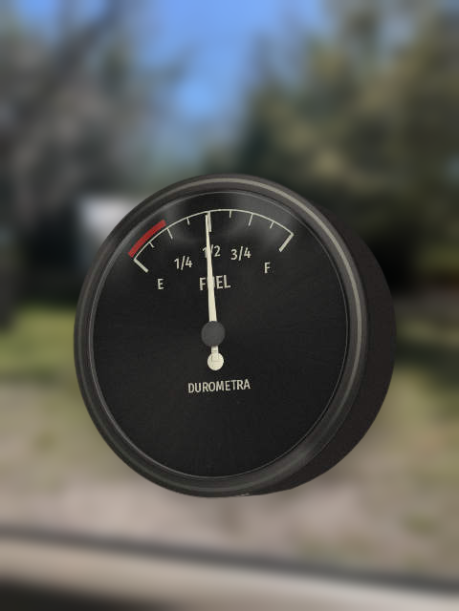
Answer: 0.5
